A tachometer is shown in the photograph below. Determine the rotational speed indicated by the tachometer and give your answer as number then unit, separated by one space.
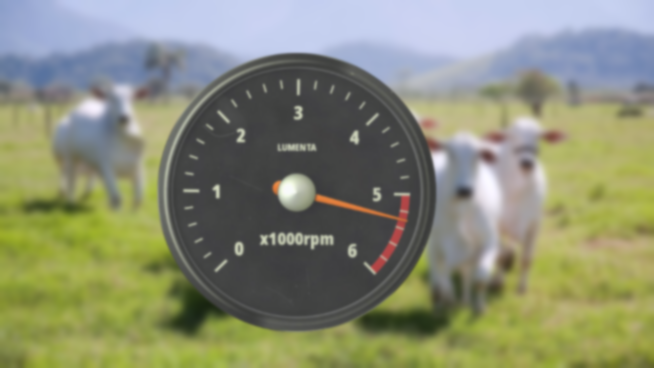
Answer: 5300 rpm
